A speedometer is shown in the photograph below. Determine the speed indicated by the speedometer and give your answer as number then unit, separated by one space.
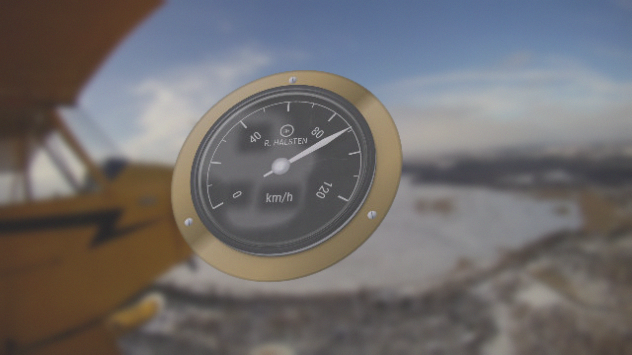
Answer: 90 km/h
